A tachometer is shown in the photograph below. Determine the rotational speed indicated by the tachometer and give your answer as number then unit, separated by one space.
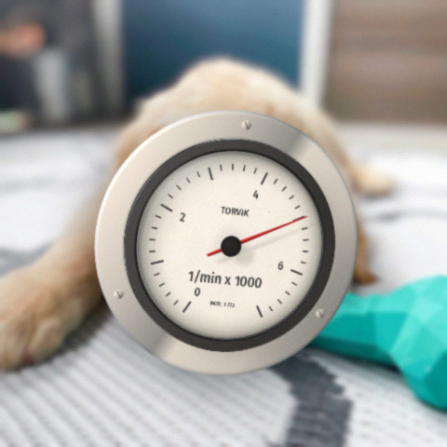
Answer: 5000 rpm
